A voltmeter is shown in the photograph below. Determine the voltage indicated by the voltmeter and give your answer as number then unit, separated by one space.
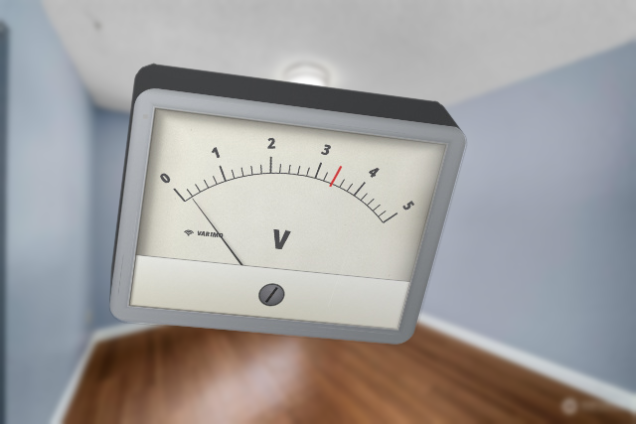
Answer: 0.2 V
